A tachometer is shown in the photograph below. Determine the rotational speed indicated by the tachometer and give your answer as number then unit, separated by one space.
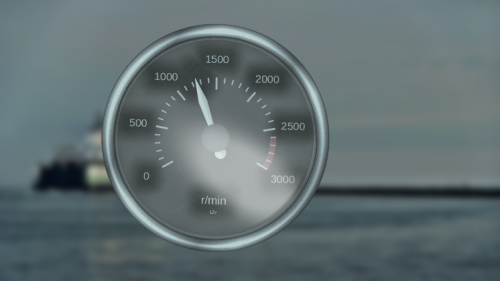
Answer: 1250 rpm
